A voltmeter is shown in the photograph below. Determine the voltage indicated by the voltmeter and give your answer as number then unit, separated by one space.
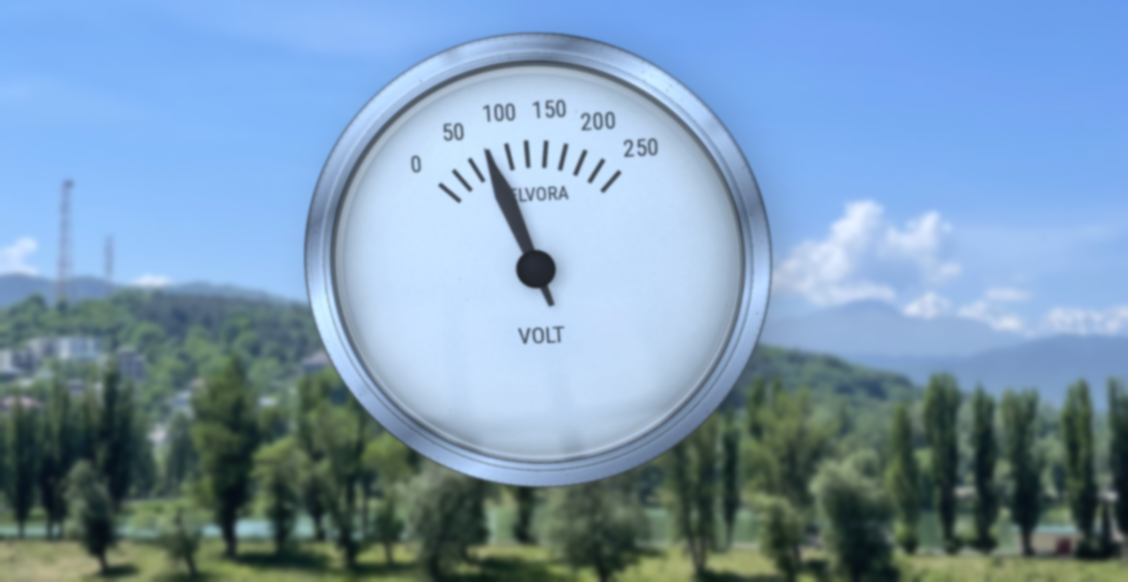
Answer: 75 V
